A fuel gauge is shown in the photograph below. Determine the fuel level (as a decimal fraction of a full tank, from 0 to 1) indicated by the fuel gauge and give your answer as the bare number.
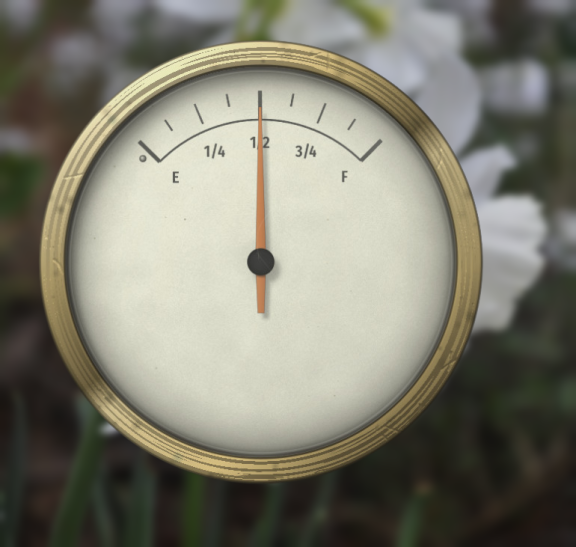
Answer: 0.5
